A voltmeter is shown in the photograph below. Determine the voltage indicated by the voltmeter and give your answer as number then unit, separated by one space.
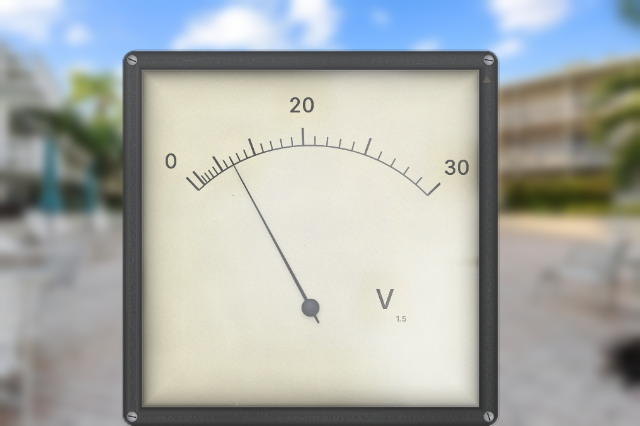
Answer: 12 V
